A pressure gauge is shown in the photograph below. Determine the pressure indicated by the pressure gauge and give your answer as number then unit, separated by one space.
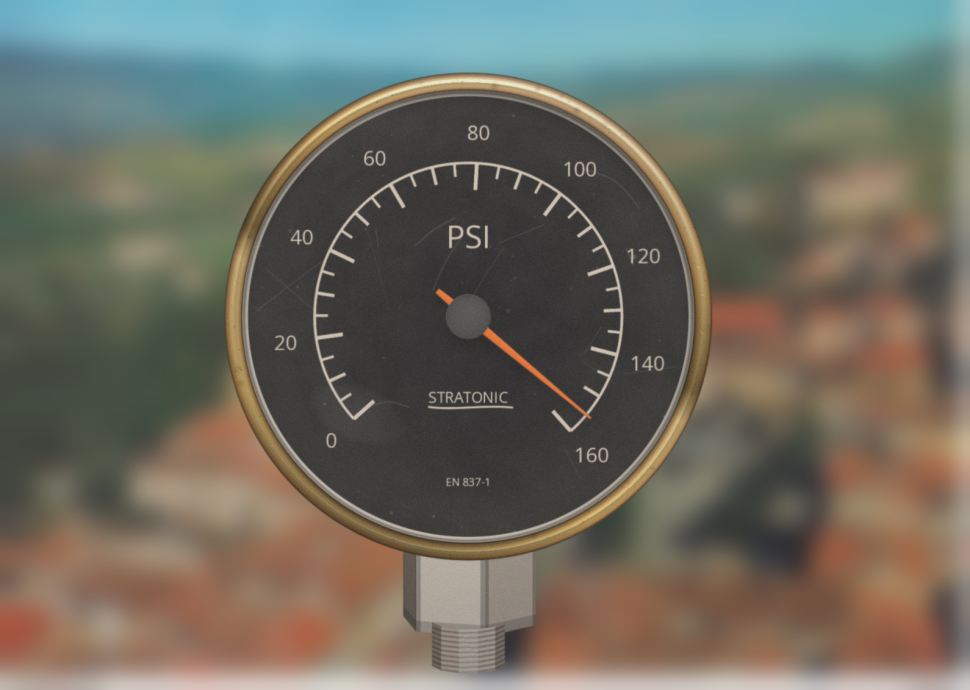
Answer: 155 psi
